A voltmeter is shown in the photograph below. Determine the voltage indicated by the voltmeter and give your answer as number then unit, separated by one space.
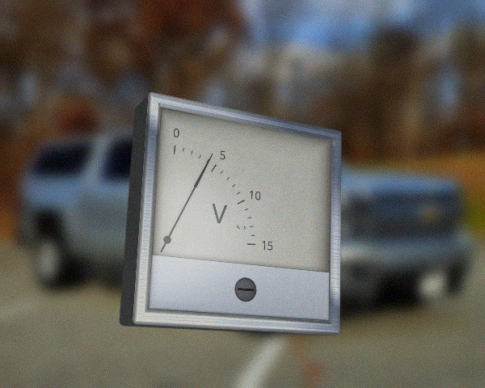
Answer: 4 V
